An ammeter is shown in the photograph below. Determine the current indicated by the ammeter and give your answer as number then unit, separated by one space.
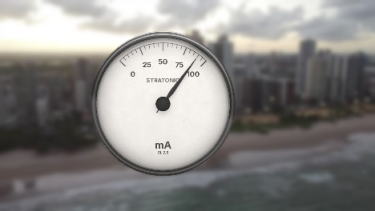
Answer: 90 mA
